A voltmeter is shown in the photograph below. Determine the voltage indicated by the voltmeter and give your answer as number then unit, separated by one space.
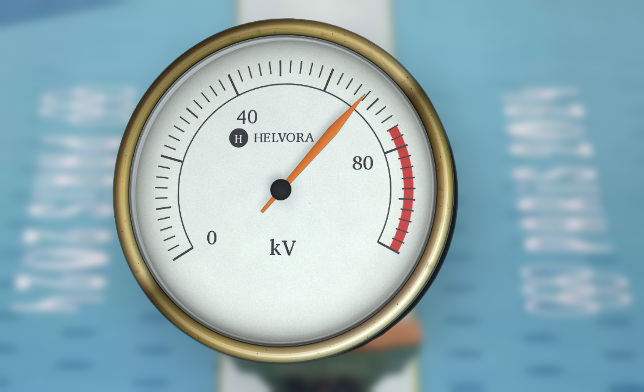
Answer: 68 kV
